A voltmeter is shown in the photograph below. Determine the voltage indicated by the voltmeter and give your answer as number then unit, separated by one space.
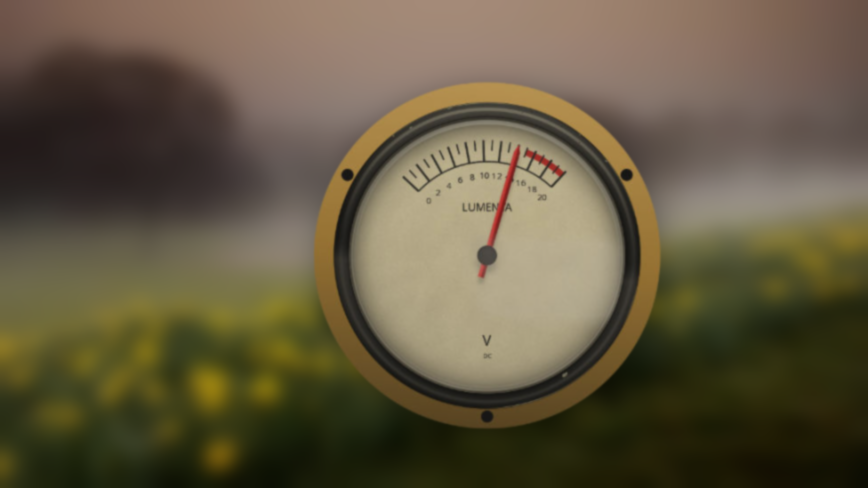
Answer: 14 V
